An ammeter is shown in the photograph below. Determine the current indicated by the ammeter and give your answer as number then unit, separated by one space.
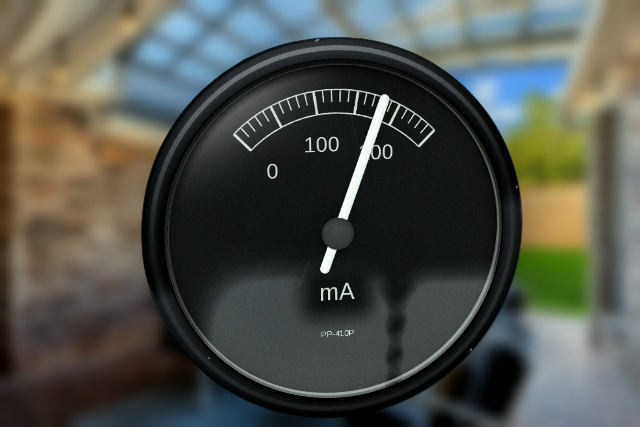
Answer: 180 mA
